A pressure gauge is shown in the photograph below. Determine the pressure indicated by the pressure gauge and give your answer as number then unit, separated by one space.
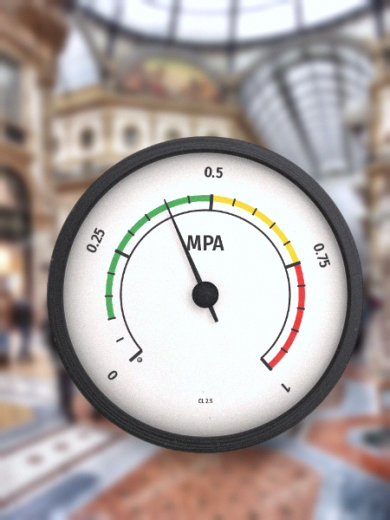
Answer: 0.4 MPa
